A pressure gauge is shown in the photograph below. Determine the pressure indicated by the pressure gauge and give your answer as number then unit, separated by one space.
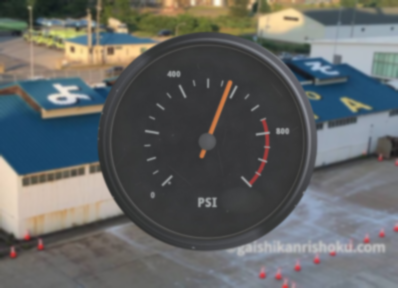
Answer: 575 psi
